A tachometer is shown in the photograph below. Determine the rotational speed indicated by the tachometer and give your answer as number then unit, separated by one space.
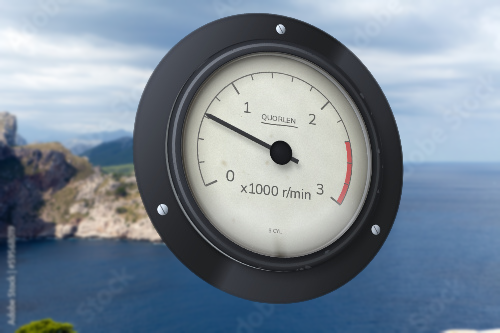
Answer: 600 rpm
